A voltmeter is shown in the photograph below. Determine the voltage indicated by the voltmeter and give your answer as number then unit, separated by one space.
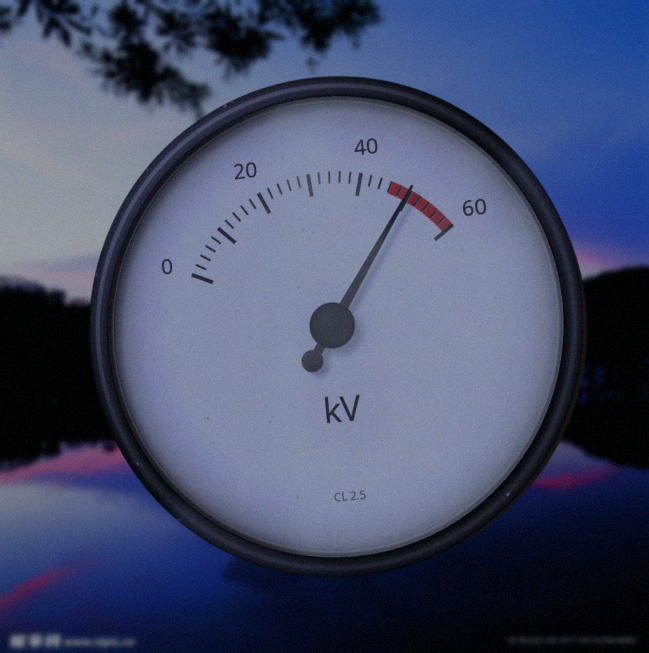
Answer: 50 kV
